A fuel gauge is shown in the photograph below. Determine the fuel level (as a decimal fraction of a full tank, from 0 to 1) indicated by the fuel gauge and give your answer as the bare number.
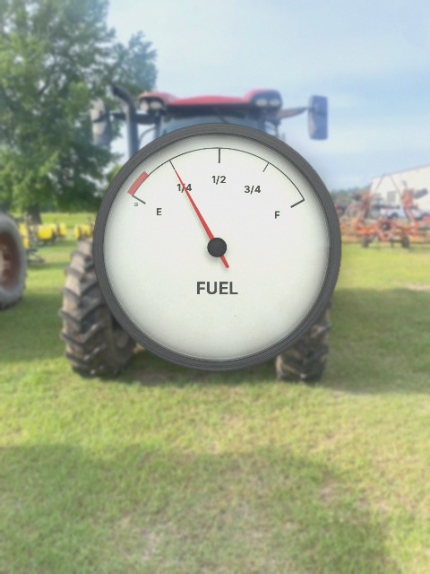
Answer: 0.25
